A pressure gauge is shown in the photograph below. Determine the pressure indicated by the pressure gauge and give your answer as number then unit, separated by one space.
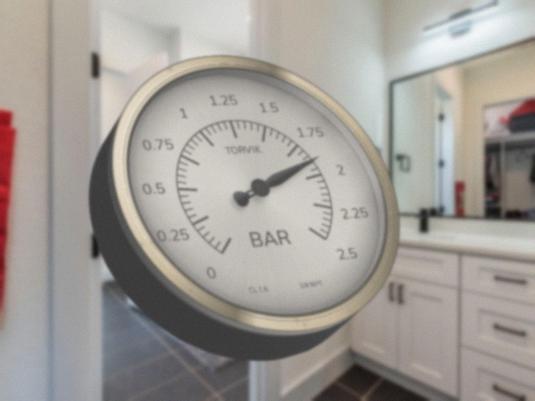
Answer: 1.9 bar
